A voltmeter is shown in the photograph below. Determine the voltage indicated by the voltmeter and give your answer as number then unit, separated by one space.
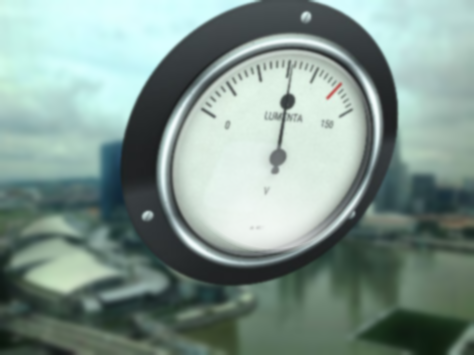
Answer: 75 V
